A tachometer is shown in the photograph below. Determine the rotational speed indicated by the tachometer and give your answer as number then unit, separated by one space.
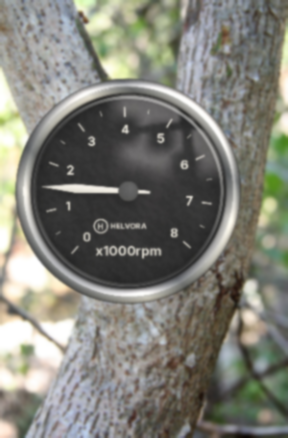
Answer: 1500 rpm
